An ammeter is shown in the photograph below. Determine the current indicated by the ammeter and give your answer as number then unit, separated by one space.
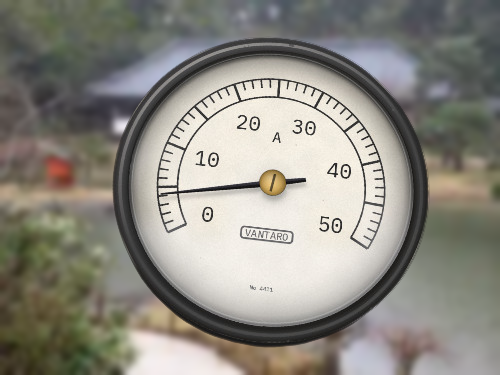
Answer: 4 A
